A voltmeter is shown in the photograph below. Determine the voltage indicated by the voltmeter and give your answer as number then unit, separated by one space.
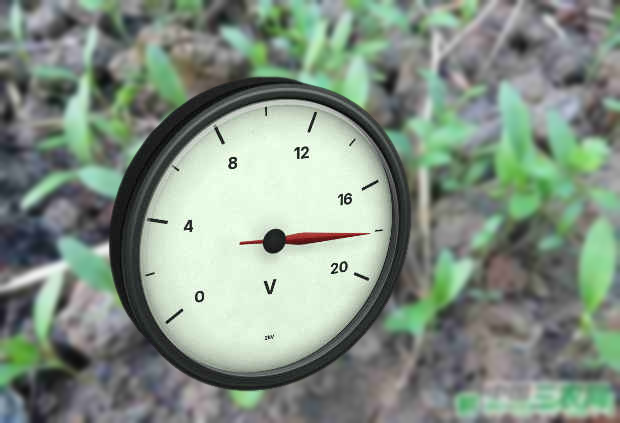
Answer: 18 V
